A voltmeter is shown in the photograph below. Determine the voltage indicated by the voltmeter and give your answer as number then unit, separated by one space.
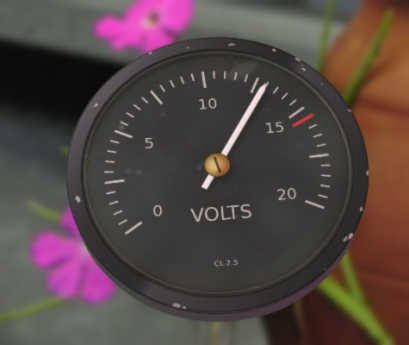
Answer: 13 V
